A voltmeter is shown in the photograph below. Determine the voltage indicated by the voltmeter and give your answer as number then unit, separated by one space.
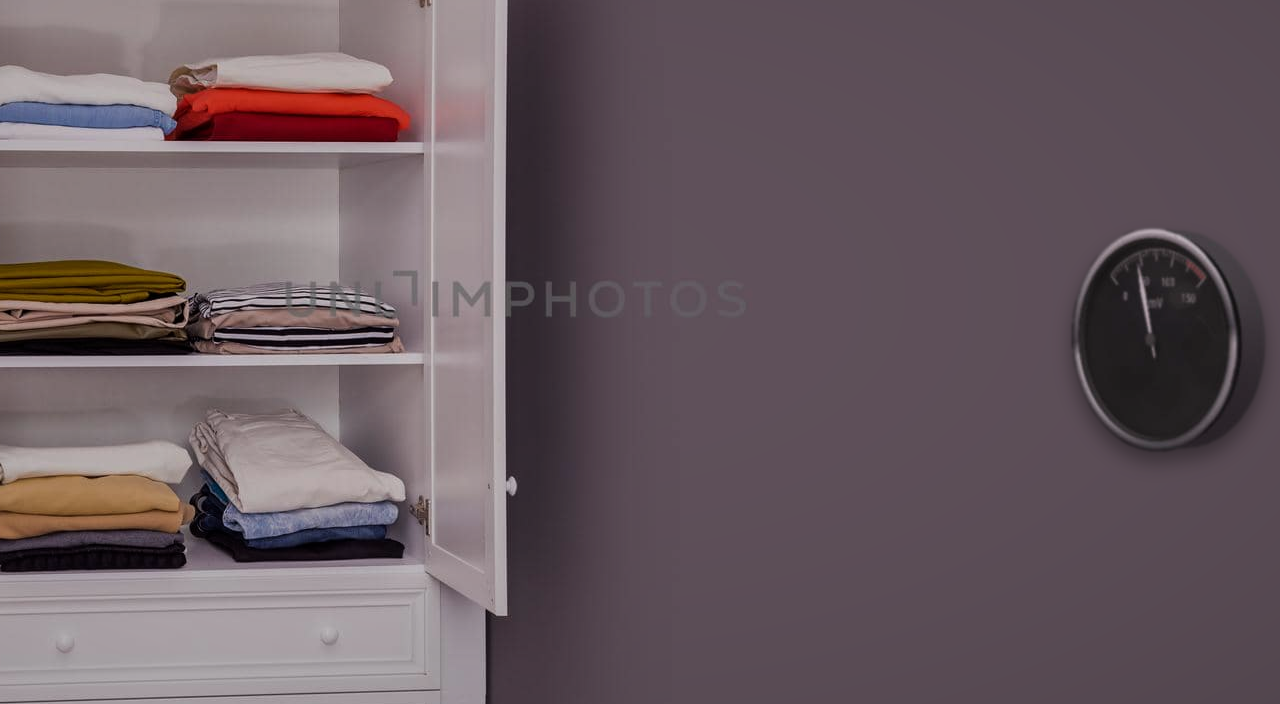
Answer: 50 mV
